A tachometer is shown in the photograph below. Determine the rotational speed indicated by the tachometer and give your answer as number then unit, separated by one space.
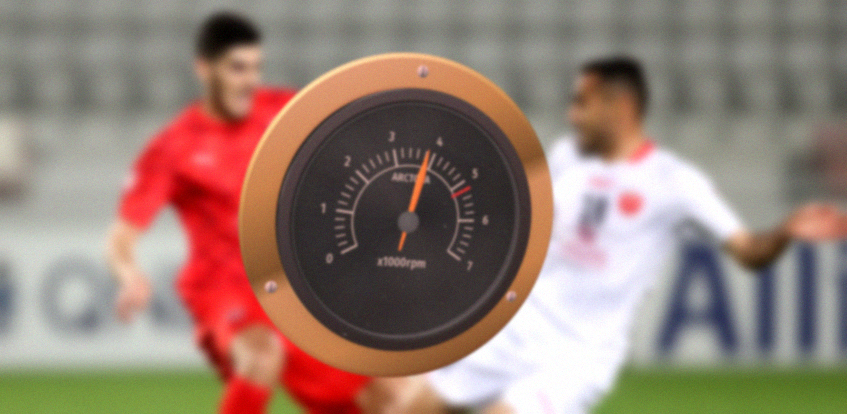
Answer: 3800 rpm
